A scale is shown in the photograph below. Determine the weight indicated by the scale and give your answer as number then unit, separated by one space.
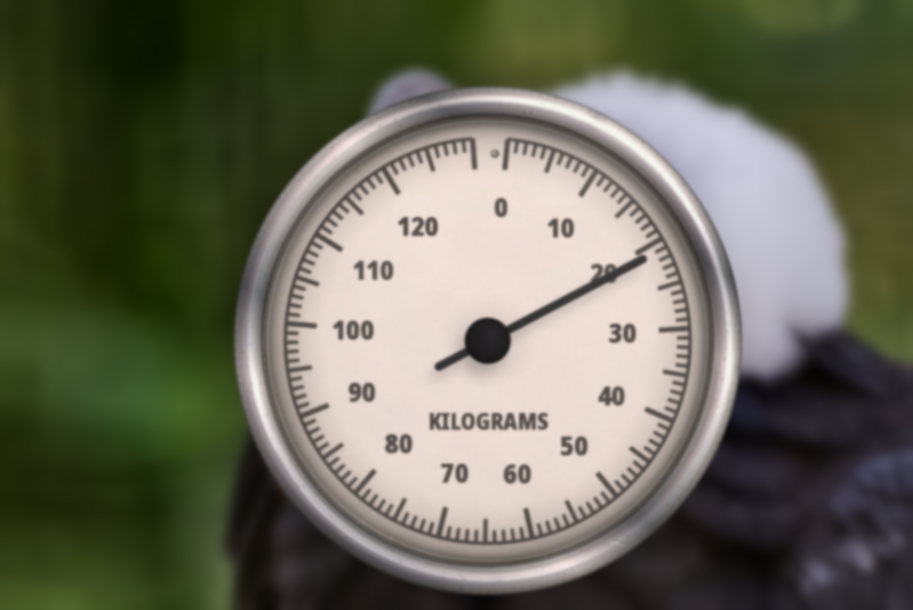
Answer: 21 kg
